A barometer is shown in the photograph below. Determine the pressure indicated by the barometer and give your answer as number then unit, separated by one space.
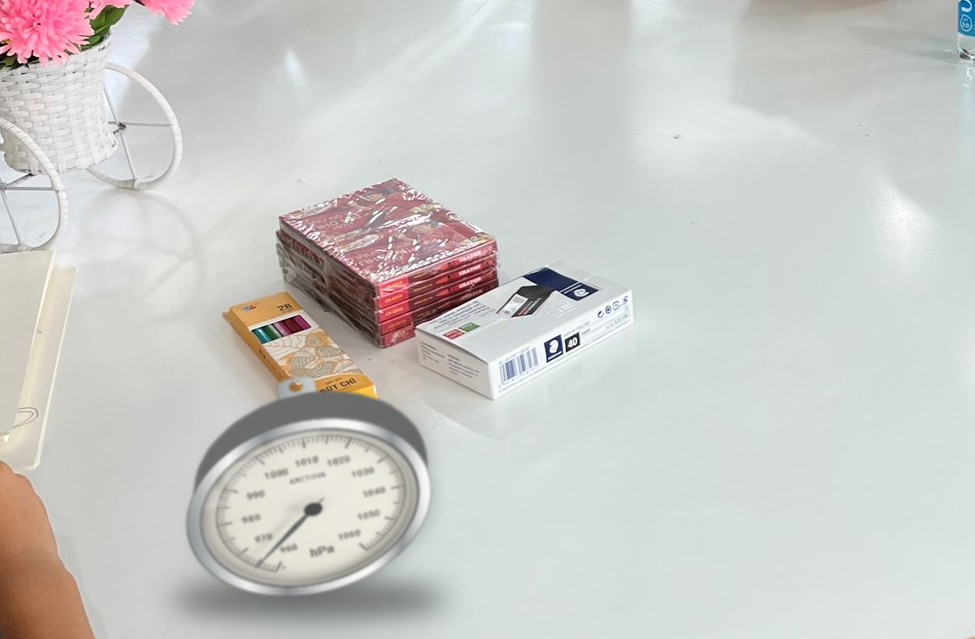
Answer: 965 hPa
